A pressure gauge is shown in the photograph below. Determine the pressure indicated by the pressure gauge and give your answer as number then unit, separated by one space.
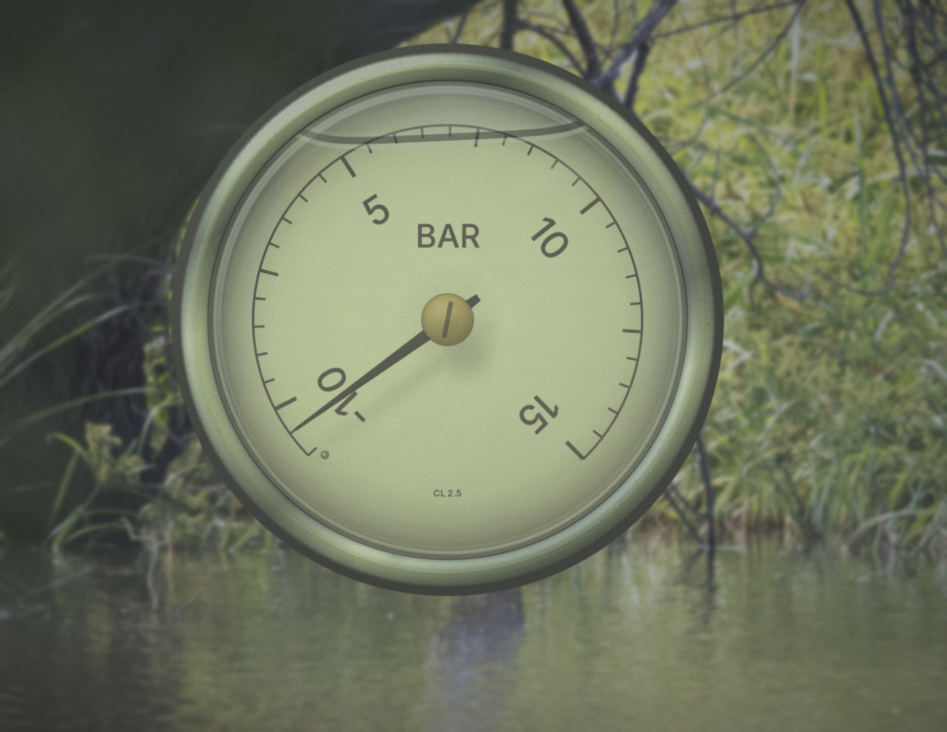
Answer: -0.5 bar
